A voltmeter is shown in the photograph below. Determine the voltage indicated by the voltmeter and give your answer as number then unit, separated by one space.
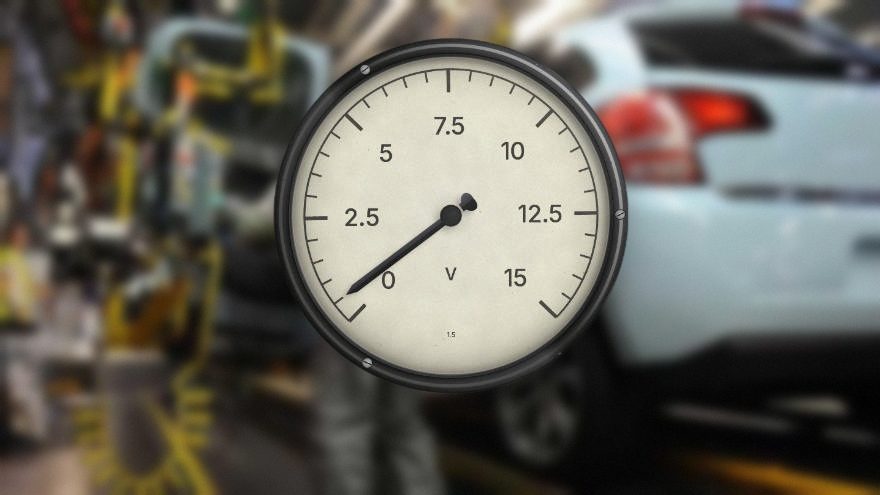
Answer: 0.5 V
